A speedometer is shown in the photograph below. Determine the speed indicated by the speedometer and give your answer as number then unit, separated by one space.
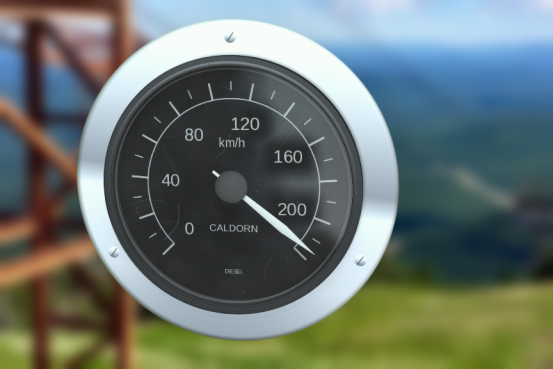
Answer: 215 km/h
